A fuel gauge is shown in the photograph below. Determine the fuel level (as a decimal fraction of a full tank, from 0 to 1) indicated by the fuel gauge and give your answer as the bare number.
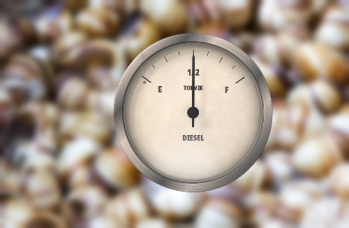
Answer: 0.5
